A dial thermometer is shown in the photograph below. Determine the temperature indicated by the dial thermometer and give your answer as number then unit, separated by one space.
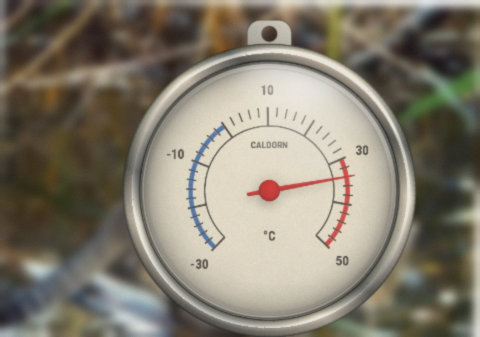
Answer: 34 °C
